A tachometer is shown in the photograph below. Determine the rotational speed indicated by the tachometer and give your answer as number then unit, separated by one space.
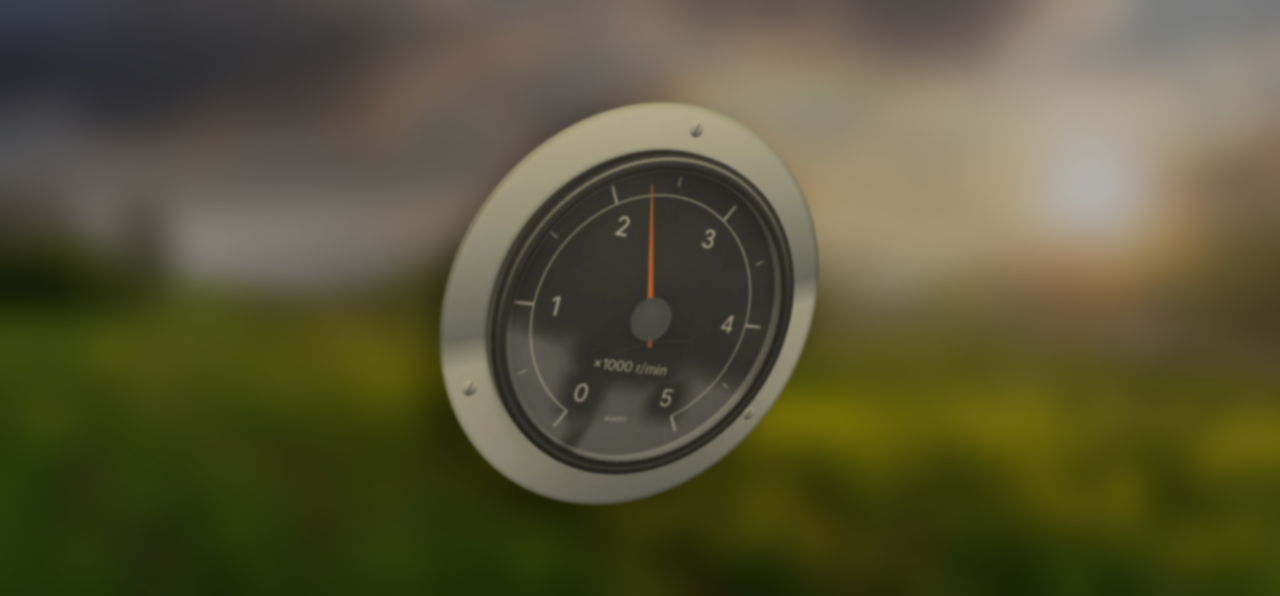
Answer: 2250 rpm
